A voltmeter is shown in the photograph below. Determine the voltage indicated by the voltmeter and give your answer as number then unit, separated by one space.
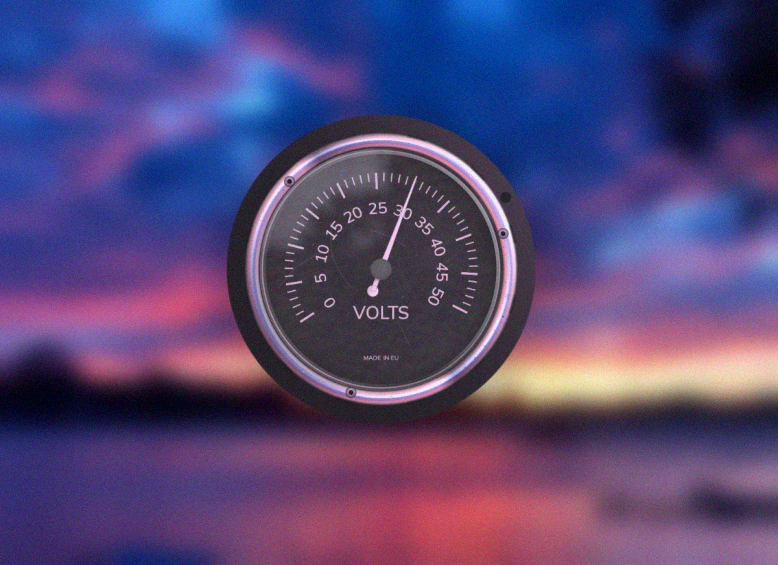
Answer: 30 V
